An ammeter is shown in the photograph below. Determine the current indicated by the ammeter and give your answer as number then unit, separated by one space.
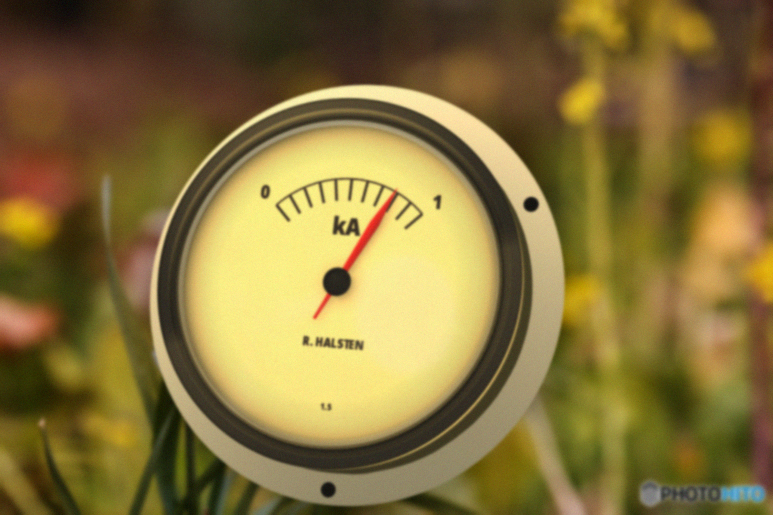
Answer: 0.8 kA
